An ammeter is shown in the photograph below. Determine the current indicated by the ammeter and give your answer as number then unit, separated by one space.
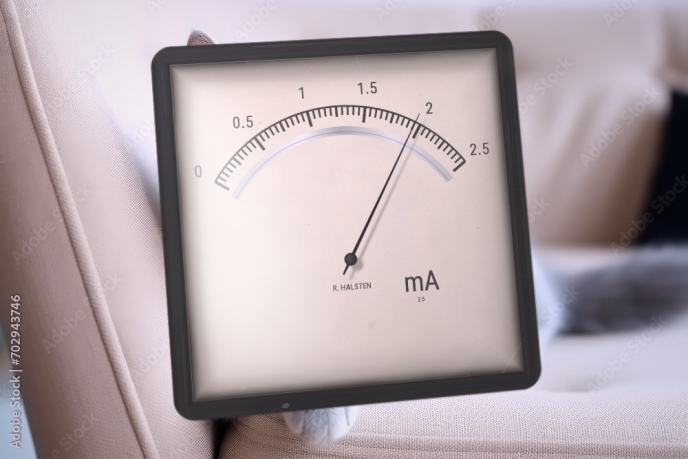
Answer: 1.95 mA
